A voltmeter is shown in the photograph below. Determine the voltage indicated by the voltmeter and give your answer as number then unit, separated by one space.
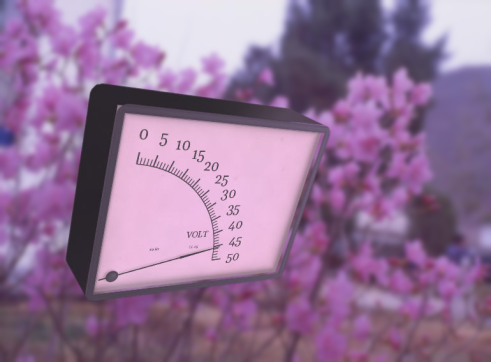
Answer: 45 V
